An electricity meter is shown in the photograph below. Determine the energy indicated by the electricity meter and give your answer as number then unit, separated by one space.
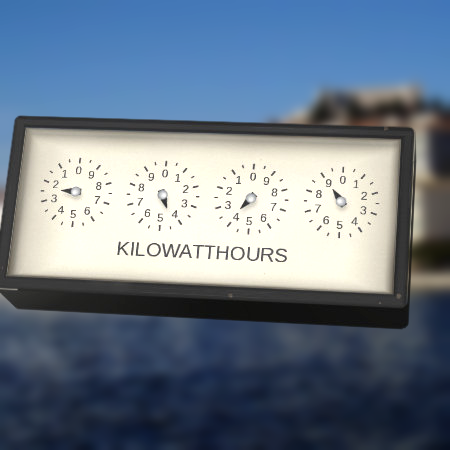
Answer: 2439 kWh
